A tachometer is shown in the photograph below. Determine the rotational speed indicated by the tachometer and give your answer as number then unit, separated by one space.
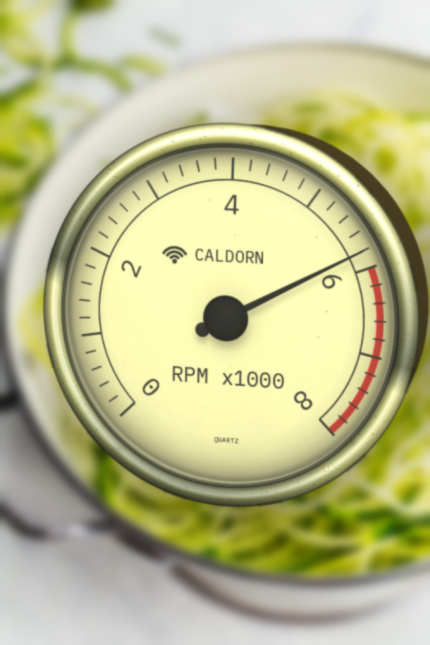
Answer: 5800 rpm
